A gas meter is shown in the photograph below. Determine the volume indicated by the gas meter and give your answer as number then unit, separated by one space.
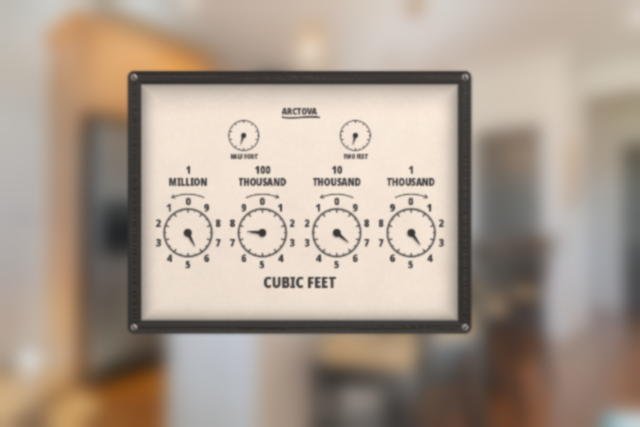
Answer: 576400 ft³
